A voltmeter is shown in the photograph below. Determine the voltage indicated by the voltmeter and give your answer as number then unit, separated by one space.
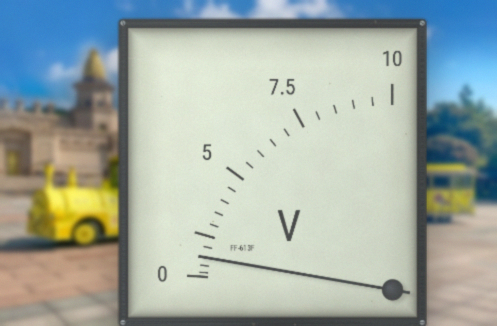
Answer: 1.5 V
